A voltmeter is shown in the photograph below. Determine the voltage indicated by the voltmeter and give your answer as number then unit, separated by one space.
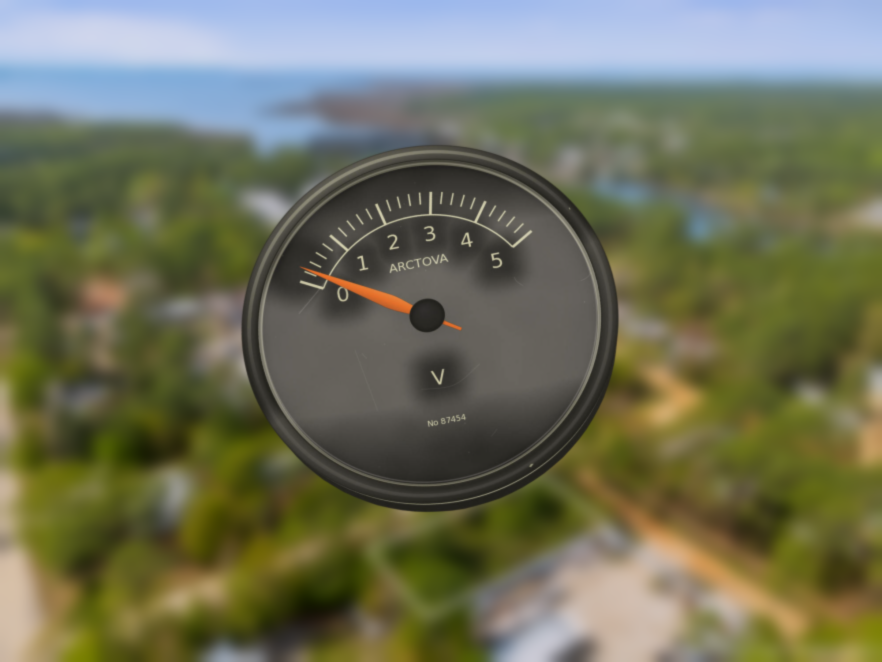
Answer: 0.2 V
